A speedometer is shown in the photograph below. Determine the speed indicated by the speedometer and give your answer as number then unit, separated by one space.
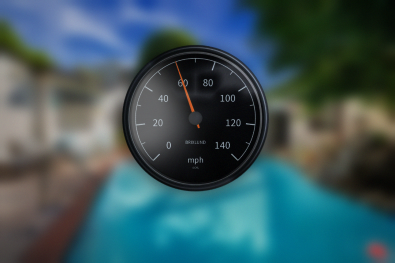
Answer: 60 mph
